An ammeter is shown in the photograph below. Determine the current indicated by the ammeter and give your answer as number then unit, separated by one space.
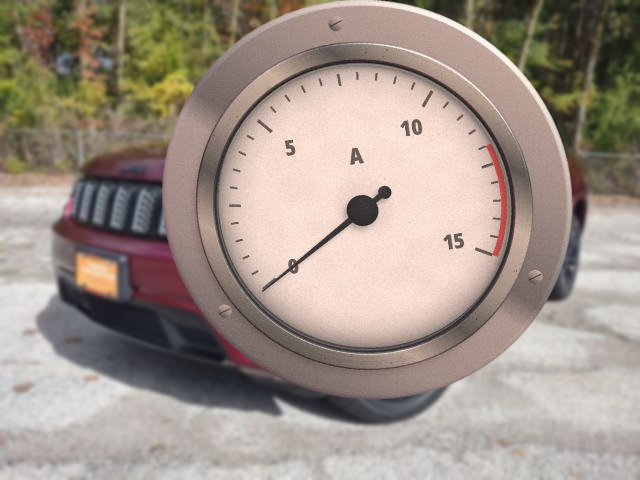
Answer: 0 A
